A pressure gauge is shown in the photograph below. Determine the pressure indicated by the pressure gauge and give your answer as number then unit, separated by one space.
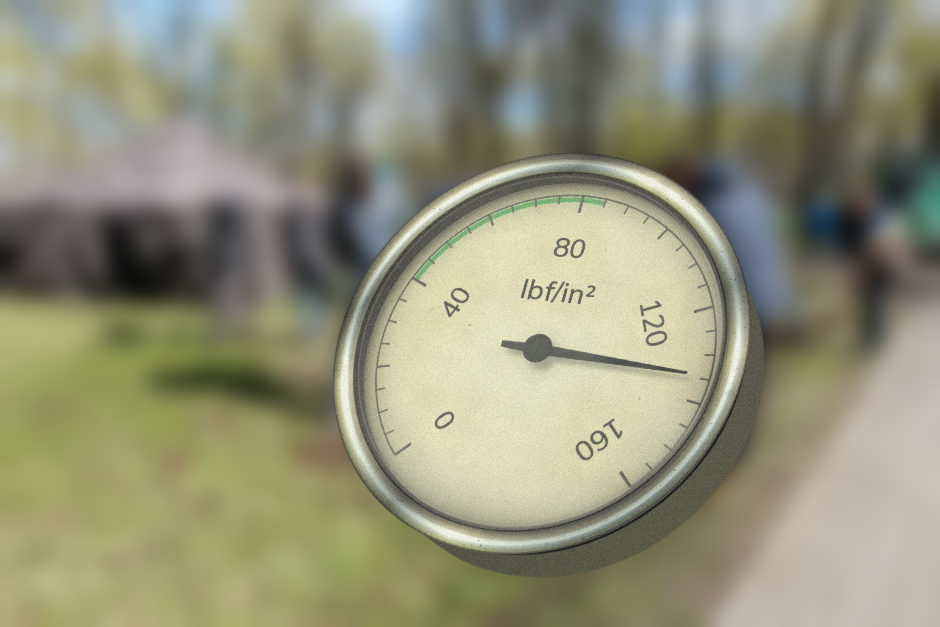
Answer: 135 psi
